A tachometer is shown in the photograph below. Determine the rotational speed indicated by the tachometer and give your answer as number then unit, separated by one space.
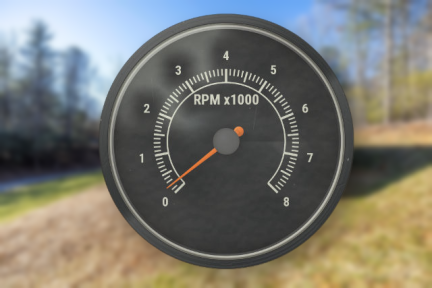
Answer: 200 rpm
